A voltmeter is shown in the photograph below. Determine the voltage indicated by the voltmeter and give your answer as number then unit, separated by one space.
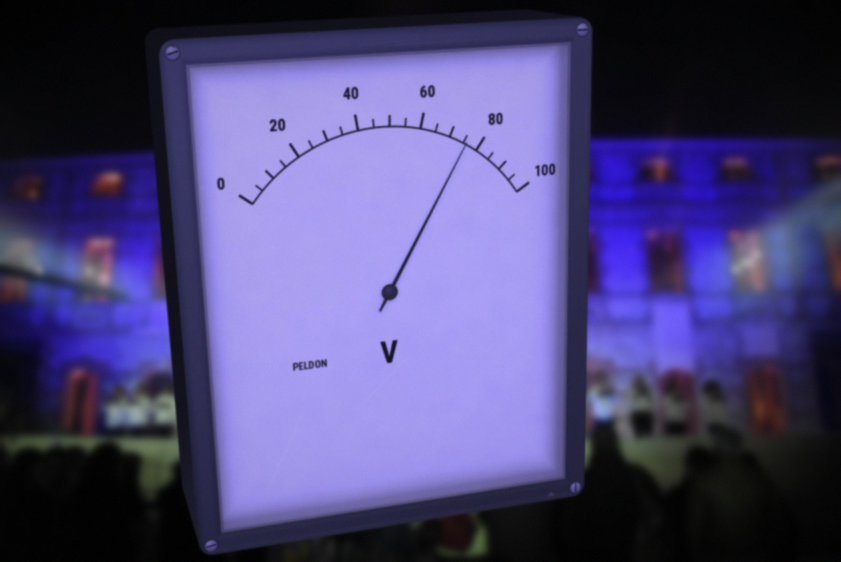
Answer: 75 V
